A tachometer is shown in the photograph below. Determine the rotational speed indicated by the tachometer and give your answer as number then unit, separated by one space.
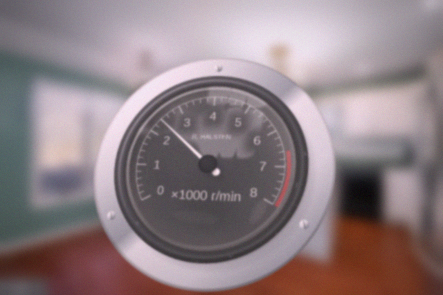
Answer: 2400 rpm
